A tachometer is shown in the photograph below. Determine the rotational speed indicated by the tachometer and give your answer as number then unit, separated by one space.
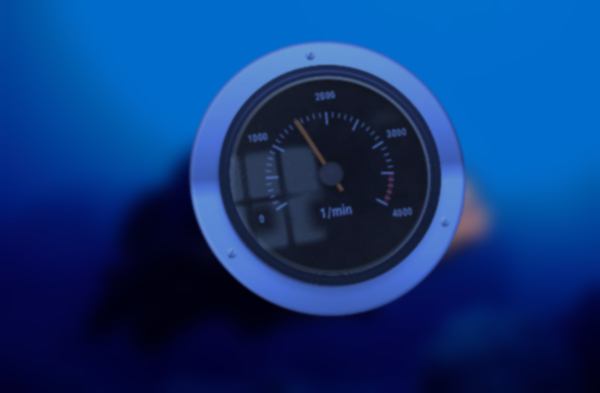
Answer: 1500 rpm
